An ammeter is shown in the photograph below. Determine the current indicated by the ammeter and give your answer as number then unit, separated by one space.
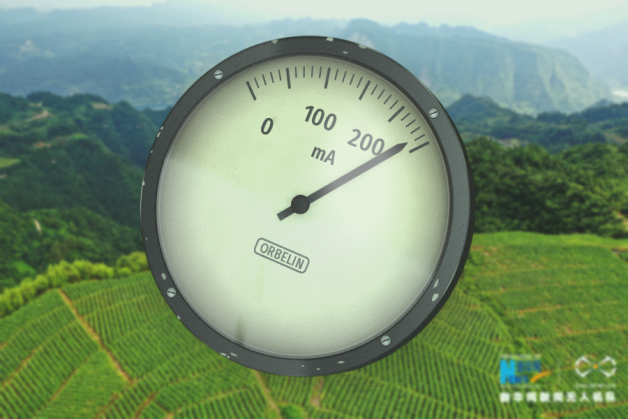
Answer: 240 mA
